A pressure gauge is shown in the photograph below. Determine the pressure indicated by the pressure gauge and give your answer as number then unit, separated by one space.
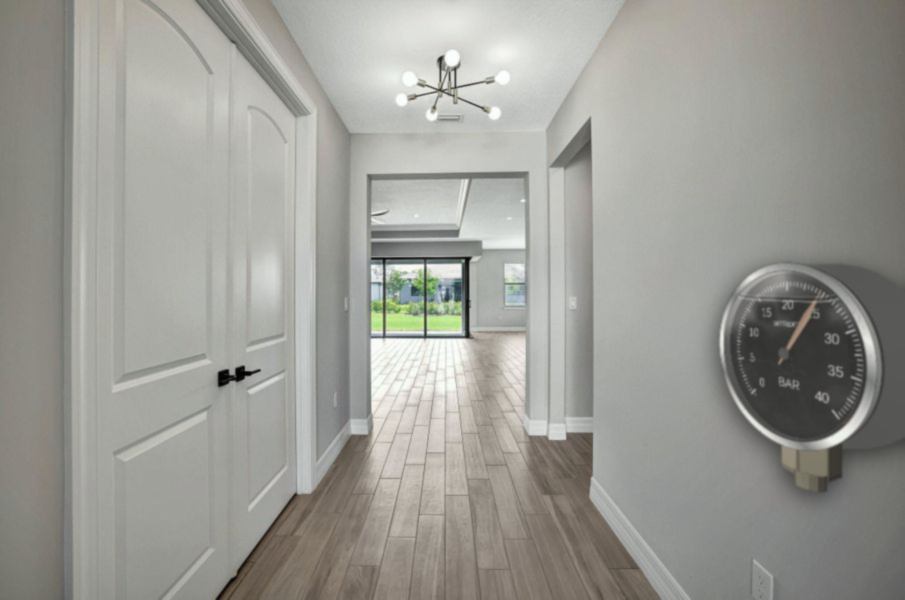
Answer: 25 bar
